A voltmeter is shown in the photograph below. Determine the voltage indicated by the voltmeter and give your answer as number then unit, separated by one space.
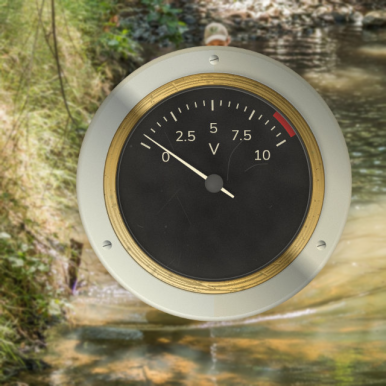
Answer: 0.5 V
